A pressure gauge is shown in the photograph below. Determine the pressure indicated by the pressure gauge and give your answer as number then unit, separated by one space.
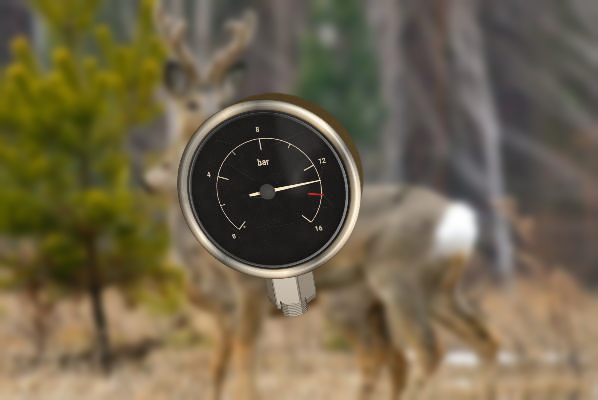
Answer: 13 bar
